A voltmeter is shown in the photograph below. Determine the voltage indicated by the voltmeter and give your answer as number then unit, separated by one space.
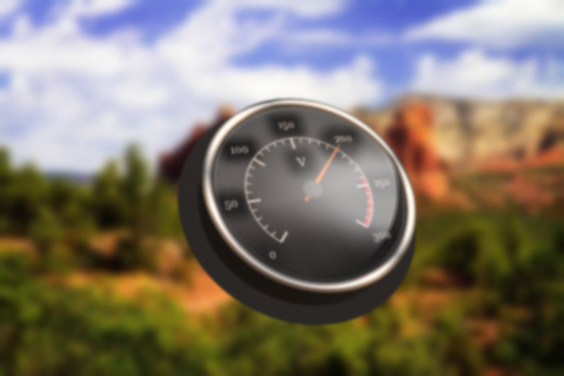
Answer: 200 V
